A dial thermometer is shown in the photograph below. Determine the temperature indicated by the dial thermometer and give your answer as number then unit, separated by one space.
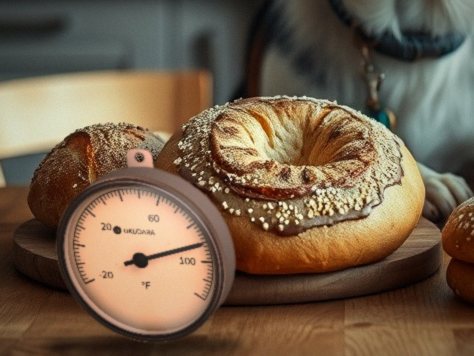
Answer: 90 °F
